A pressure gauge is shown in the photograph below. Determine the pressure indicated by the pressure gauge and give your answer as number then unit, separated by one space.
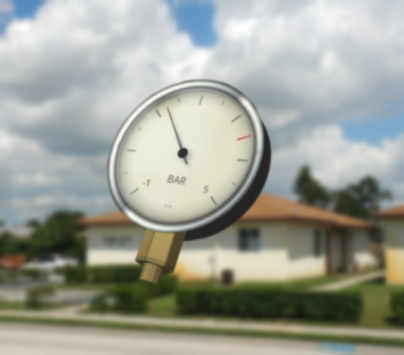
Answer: 1.25 bar
